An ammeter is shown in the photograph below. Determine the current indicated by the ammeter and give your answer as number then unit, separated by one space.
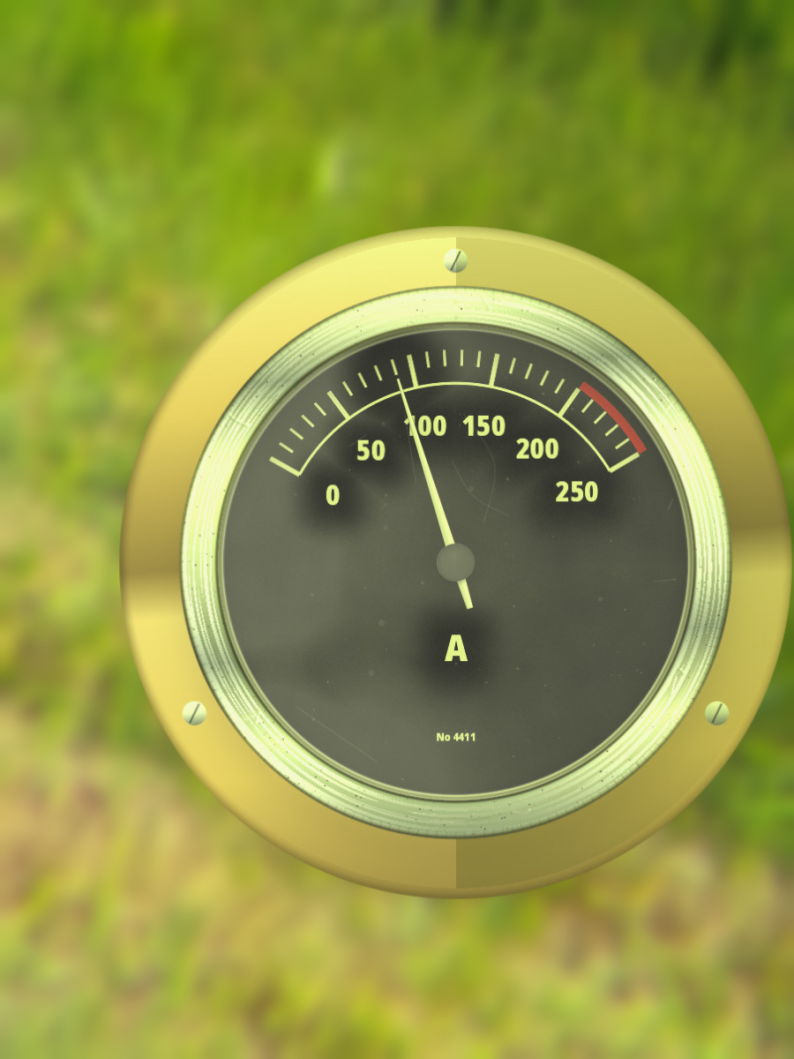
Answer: 90 A
